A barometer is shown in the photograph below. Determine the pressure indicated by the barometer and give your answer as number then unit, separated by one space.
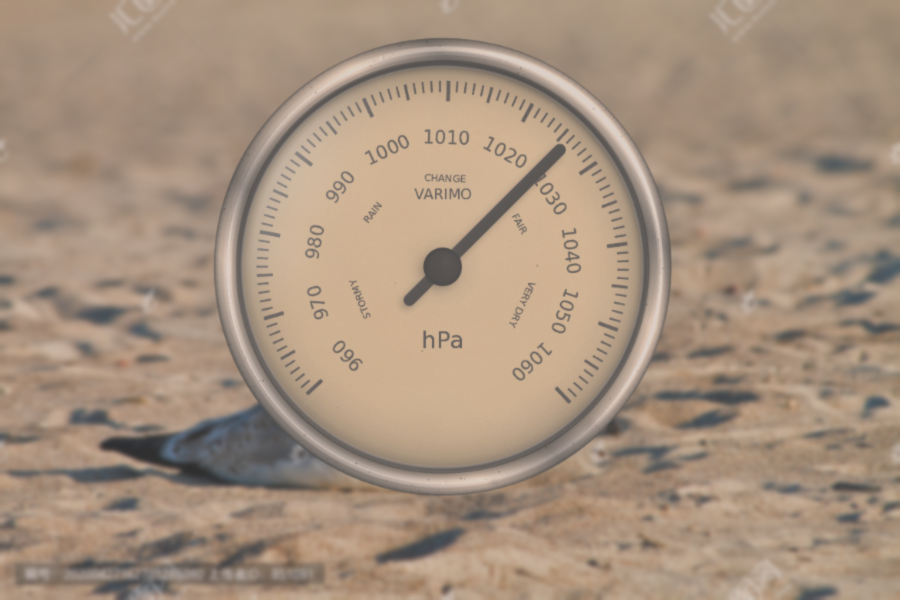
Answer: 1026 hPa
